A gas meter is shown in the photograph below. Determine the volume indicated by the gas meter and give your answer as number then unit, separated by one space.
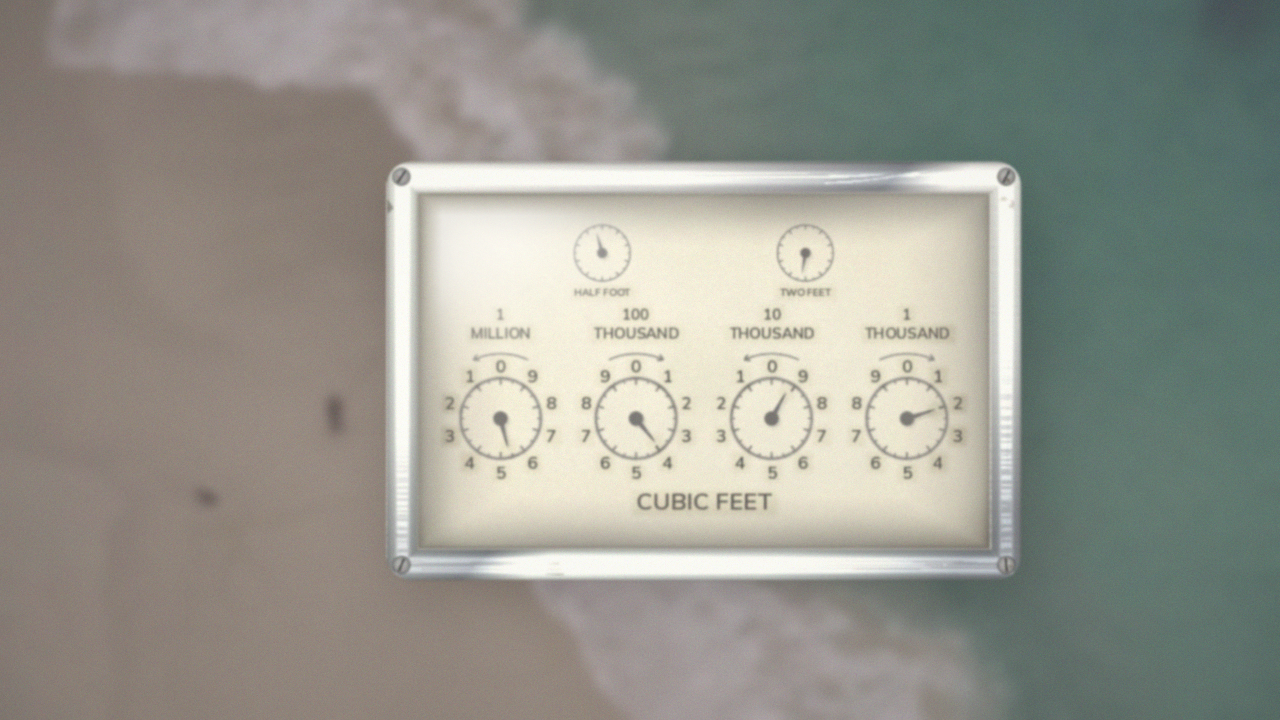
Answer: 539200 ft³
